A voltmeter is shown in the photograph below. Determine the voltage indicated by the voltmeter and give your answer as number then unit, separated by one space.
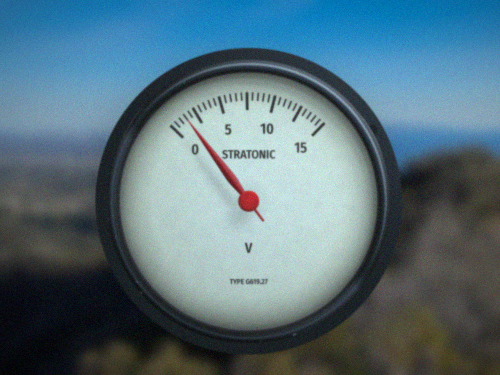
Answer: 1.5 V
